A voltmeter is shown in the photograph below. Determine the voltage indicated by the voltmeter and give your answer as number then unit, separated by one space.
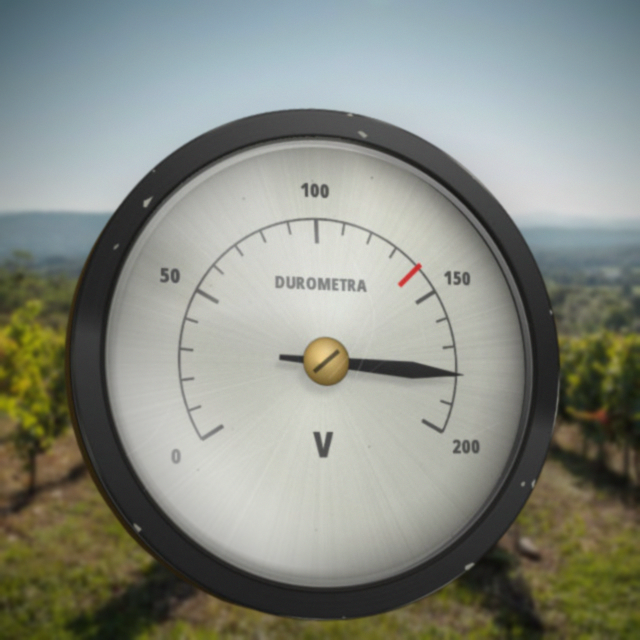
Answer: 180 V
